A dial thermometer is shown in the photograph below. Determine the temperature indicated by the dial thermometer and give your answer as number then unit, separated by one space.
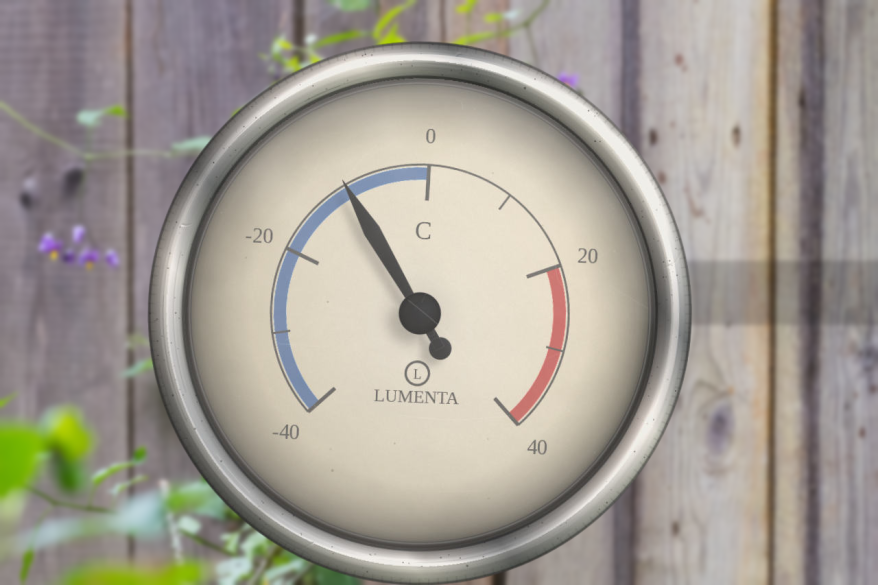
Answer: -10 °C
